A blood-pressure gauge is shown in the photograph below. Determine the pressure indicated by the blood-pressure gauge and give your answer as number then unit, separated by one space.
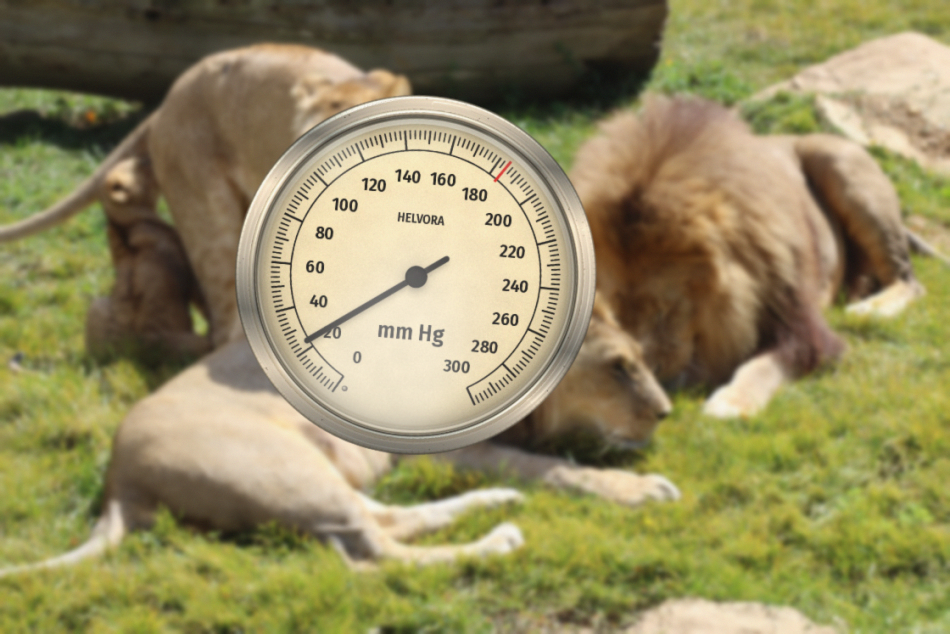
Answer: 24 mmHg
